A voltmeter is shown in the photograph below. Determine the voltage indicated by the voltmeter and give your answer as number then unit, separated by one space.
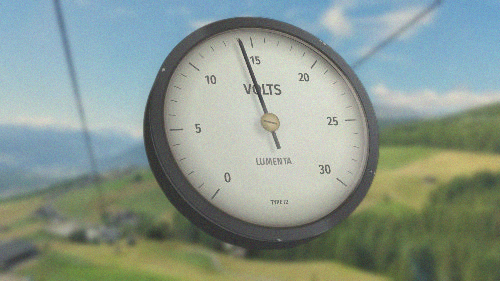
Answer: 14 V
